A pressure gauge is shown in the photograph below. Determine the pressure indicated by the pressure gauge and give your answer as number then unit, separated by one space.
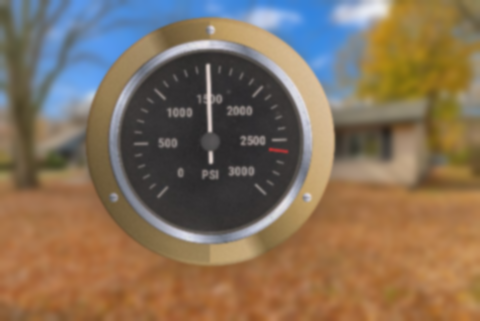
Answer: 1500 psi
